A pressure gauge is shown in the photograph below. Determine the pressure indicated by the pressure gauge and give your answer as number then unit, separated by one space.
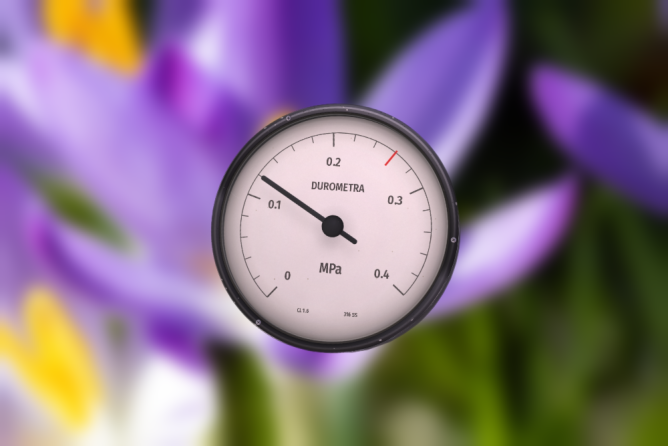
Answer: 0.12 MPa
